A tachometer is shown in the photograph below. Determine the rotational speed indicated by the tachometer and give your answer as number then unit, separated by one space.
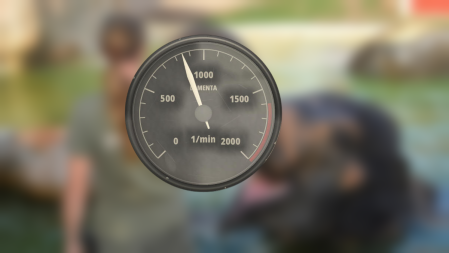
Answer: 850 rpm
